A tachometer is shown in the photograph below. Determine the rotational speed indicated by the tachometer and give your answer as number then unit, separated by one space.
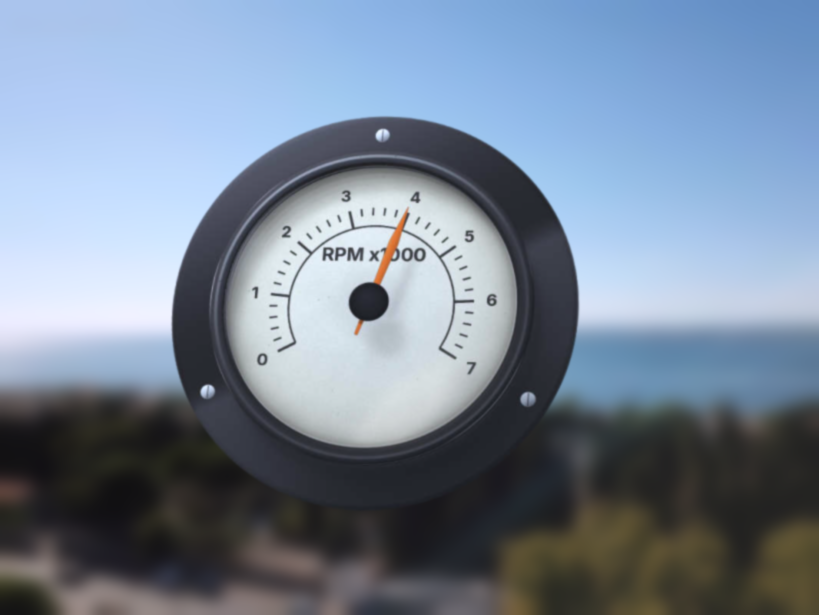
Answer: 4000 rpm
